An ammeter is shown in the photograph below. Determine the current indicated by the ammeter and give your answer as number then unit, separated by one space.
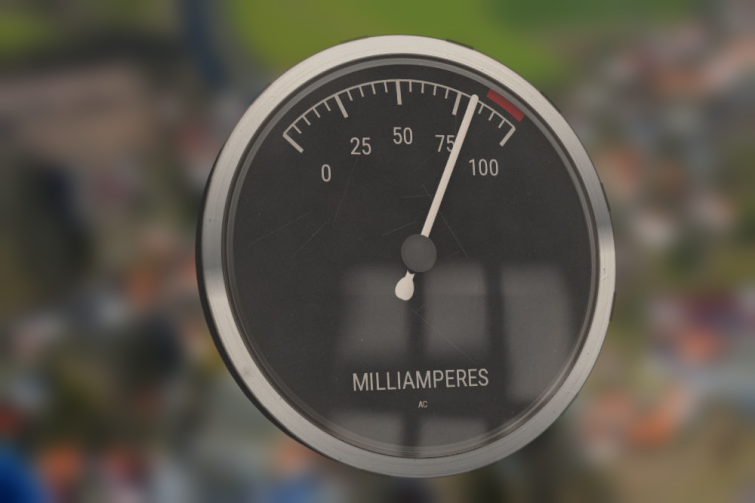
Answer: 80 mA
